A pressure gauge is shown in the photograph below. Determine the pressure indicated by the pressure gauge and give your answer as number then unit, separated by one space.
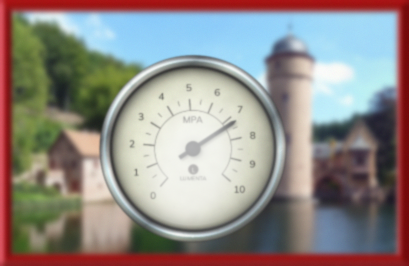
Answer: 7.25 MPa
